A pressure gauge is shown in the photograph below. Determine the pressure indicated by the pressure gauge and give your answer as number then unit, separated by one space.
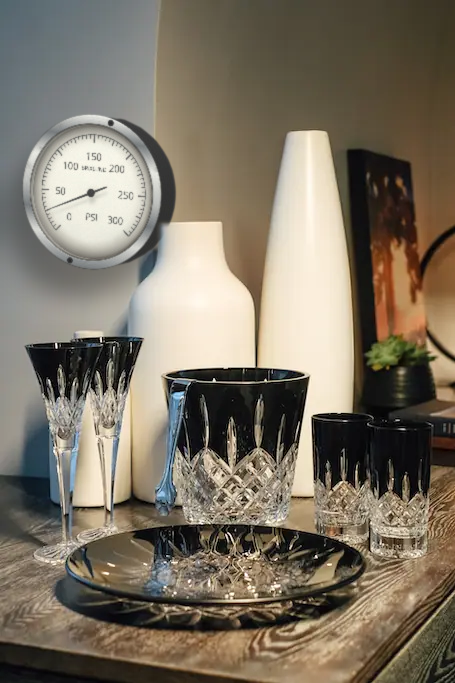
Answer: 25 psi
